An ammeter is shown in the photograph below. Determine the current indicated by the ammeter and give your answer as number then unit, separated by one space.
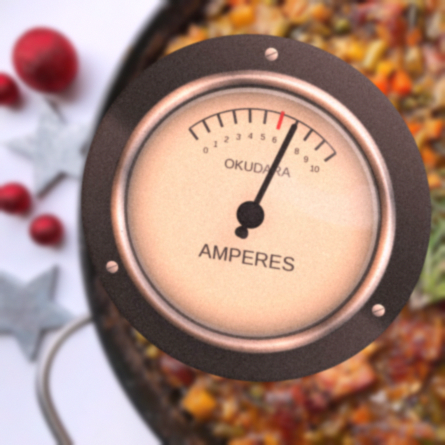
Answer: 7 A
